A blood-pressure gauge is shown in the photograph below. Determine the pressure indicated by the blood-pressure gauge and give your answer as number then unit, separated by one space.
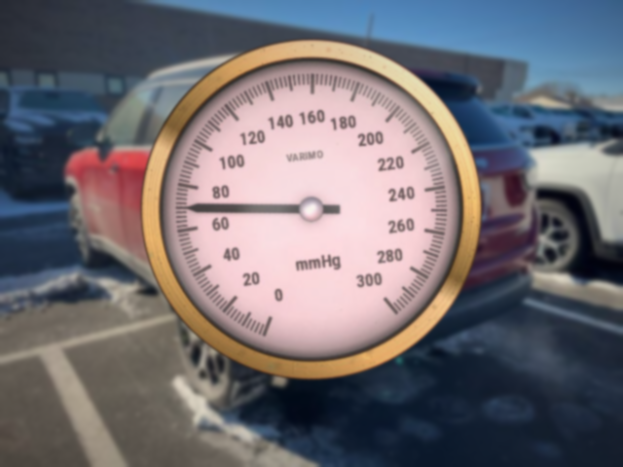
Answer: 70 mmHg
